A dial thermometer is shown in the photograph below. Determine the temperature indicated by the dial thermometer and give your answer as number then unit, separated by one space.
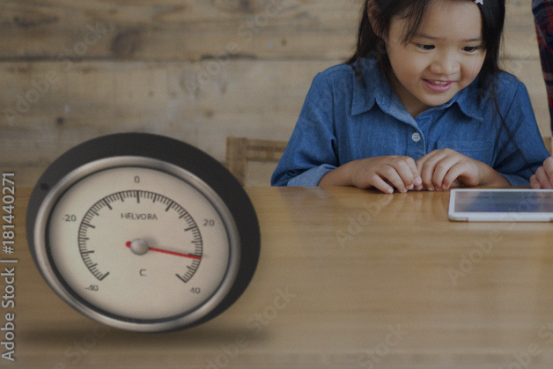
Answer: 30 °C
